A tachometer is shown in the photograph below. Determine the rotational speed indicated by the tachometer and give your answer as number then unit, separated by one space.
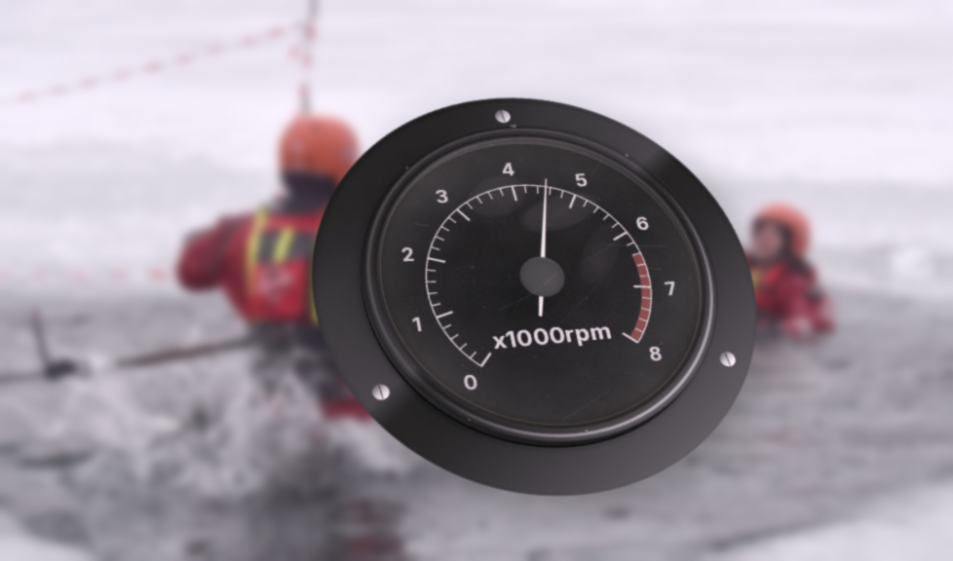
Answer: 4500 rpm
